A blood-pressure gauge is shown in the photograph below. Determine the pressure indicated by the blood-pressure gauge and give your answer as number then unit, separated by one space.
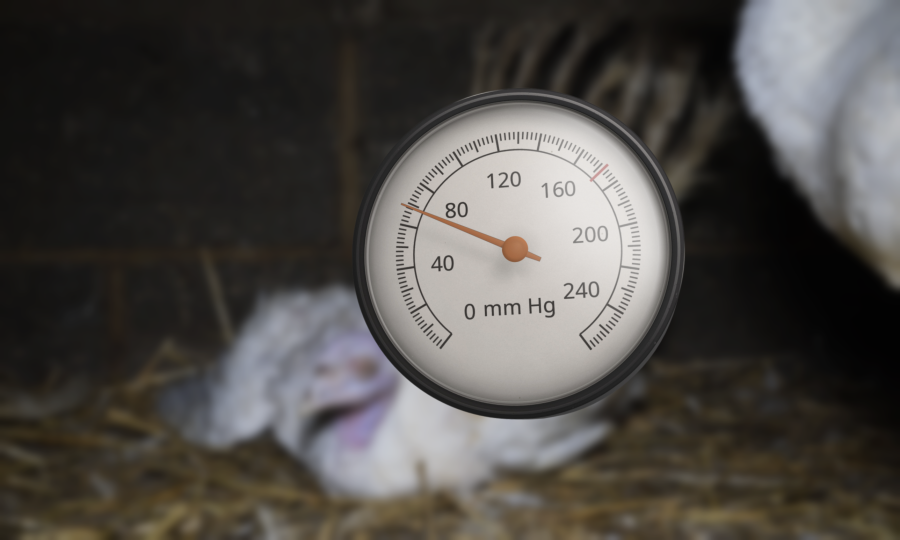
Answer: 68 mmHg
